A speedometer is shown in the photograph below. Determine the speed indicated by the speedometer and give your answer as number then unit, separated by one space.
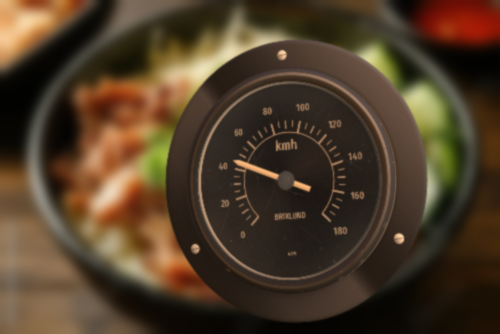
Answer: 45 km/h
